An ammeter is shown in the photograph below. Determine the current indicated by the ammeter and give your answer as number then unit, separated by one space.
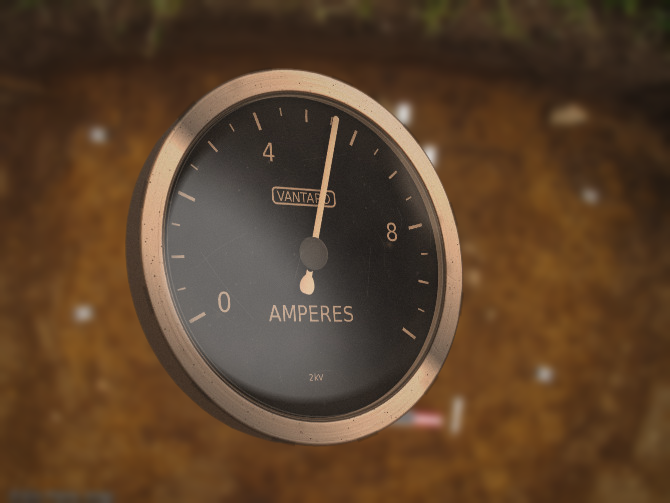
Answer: 5.5 A
